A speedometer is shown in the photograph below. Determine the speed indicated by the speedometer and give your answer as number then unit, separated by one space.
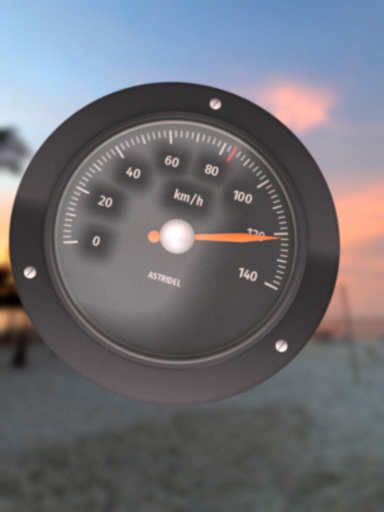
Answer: 122 km/h
